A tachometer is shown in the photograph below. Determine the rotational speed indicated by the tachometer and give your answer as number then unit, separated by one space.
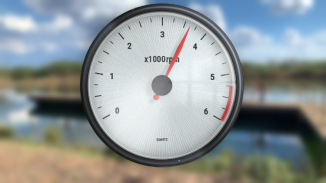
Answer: 3625 rpm
